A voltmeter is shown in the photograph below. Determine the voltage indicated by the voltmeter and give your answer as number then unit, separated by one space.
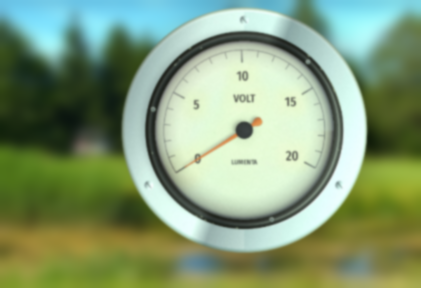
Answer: 0 V
